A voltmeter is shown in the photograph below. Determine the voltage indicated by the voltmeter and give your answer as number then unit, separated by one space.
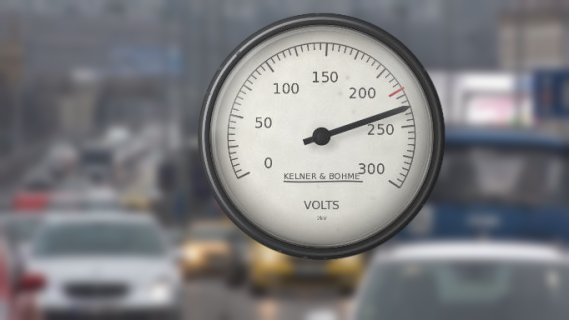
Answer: 235 V
